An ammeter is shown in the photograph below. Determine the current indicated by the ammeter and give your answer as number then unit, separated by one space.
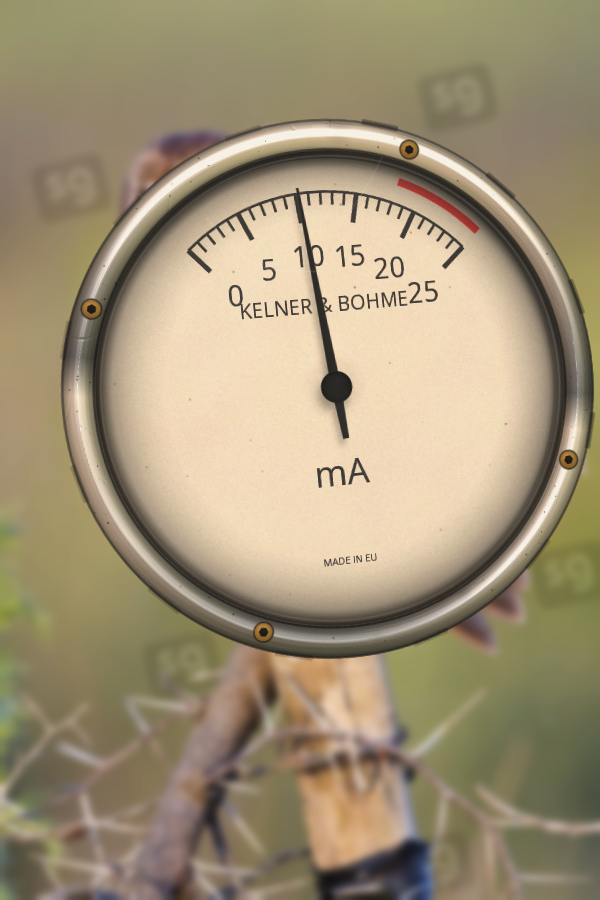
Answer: 10 mA
